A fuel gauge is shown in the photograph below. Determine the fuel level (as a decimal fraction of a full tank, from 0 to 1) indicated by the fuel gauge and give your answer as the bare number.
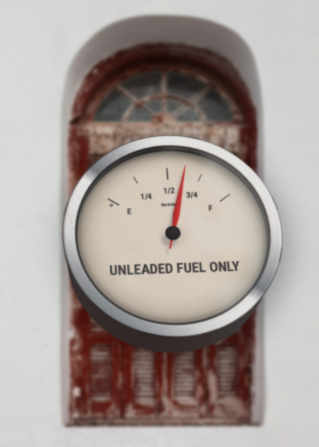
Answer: 0.625
